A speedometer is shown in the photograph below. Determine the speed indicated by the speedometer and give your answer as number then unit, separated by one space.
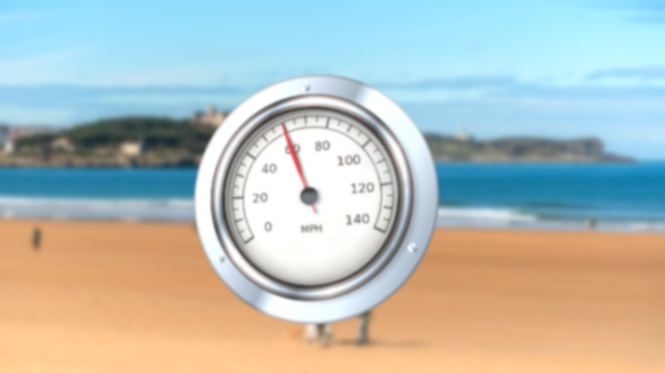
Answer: 60 mph
